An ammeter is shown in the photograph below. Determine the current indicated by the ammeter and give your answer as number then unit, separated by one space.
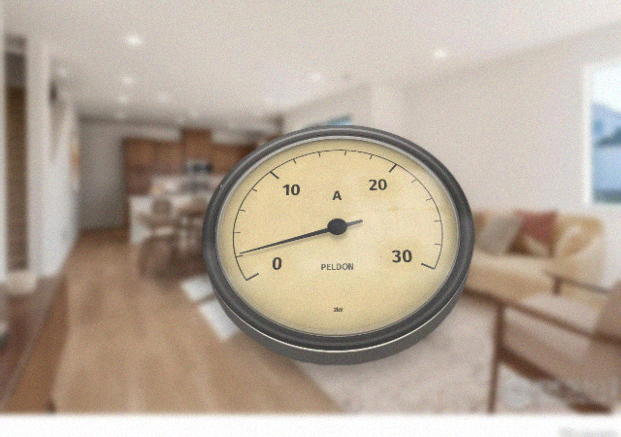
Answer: 2 A
